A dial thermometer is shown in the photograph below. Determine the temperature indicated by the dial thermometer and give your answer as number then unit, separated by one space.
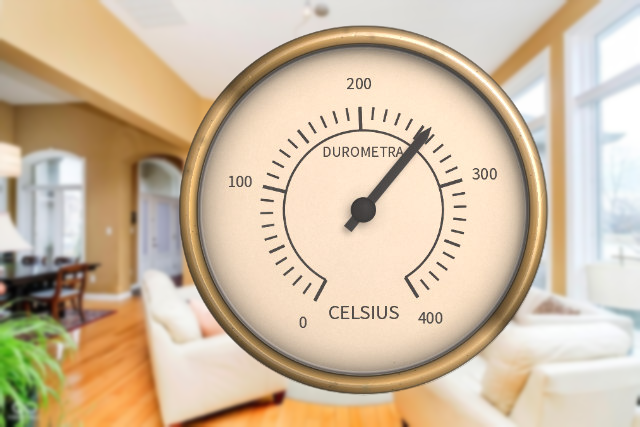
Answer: 255 °C
